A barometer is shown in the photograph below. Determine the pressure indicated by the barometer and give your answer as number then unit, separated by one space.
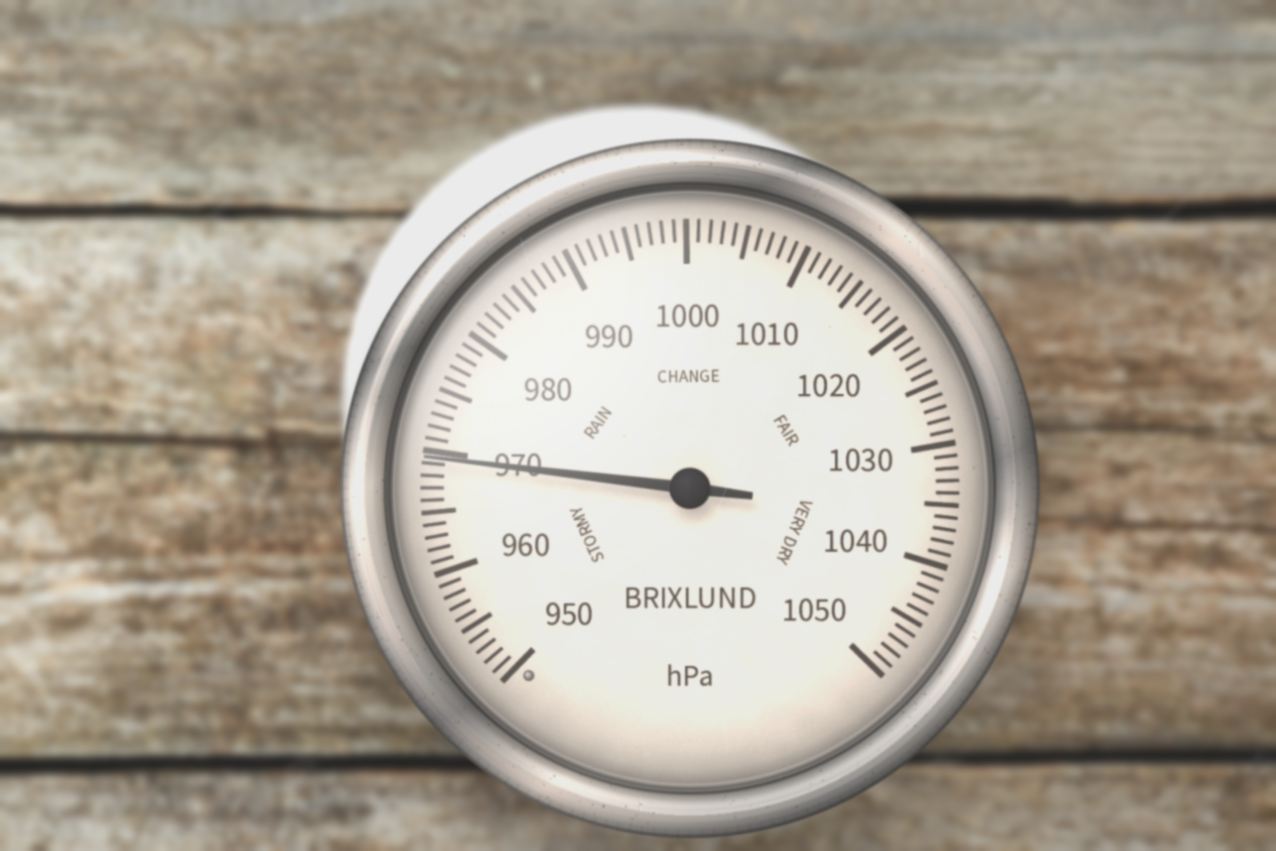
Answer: 969.5 hPa
